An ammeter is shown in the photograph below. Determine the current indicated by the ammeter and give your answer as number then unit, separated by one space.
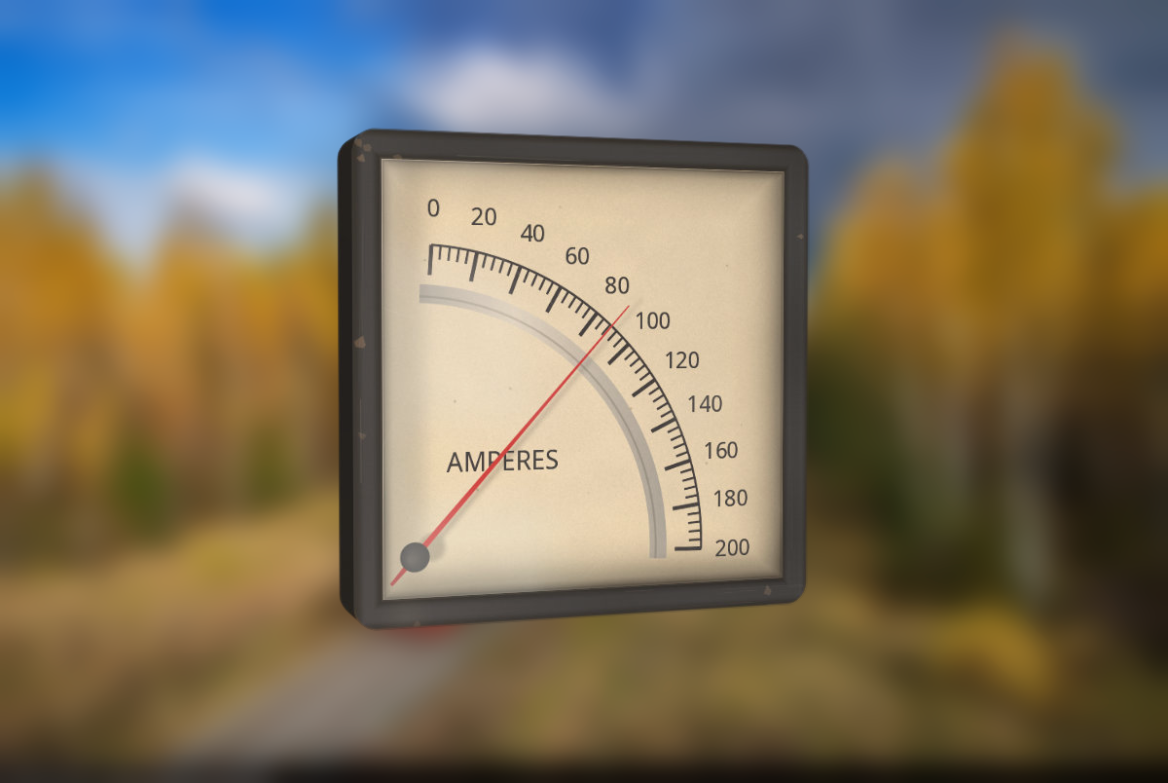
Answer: 88 A
